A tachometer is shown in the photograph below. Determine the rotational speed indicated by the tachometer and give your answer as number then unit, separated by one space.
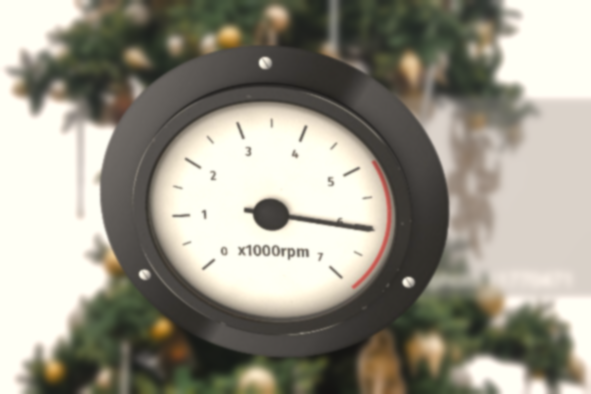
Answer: 6000 rpm
